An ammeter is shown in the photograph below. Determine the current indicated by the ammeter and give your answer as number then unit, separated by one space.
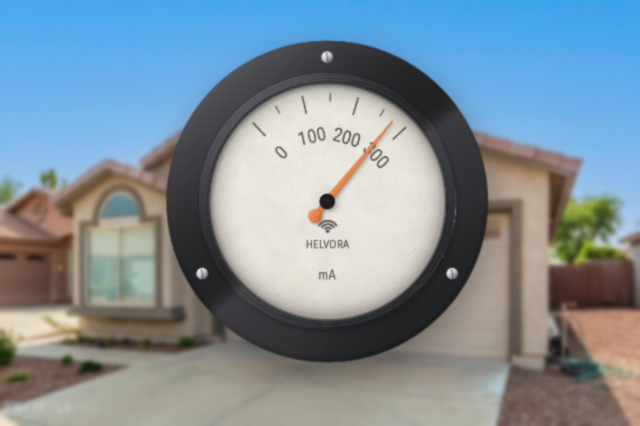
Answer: 275 mA
